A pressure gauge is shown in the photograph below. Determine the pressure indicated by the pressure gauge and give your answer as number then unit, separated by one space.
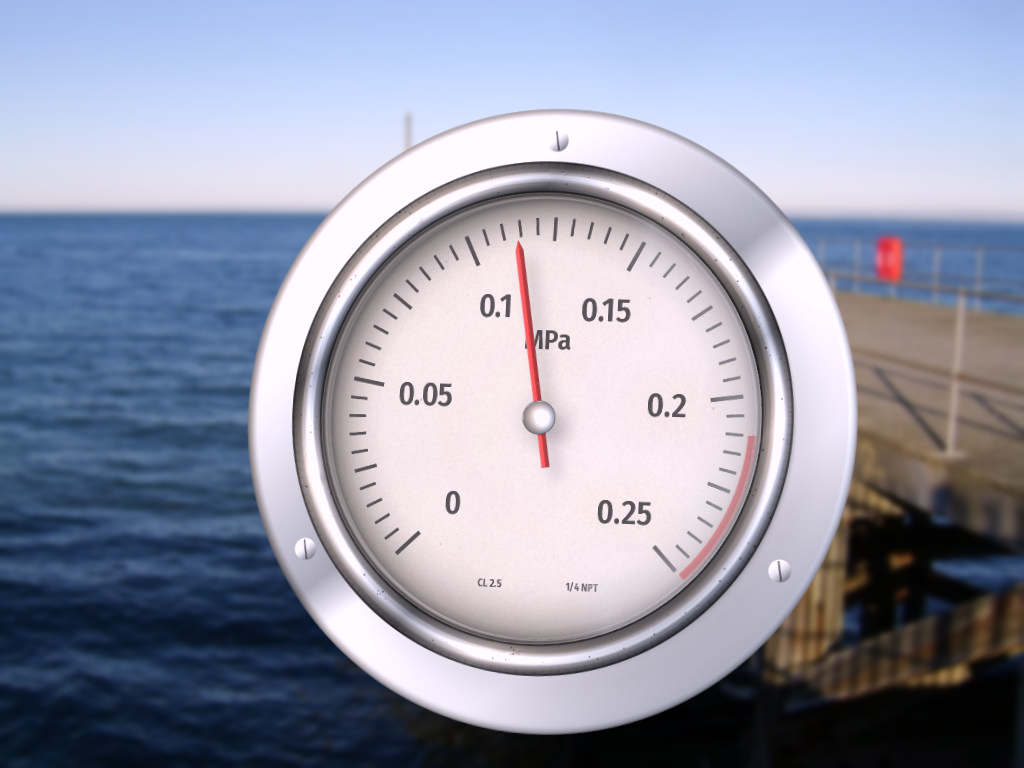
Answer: 0.115 MPa
